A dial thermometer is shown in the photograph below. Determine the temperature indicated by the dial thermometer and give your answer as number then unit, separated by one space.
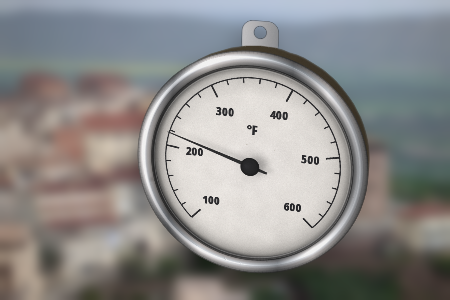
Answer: 220 °F
